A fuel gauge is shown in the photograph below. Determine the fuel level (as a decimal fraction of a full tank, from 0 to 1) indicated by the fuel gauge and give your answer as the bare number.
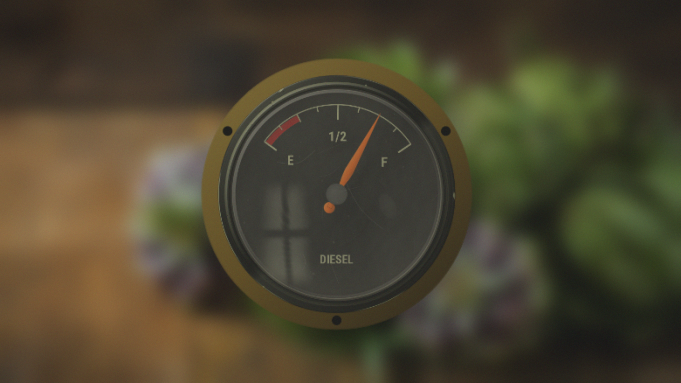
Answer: 0.75
